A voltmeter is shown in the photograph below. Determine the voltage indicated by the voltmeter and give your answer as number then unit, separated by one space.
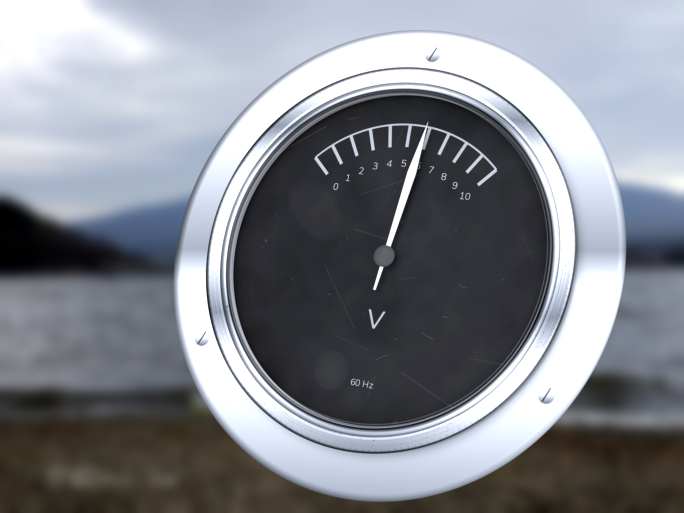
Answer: 6 V
